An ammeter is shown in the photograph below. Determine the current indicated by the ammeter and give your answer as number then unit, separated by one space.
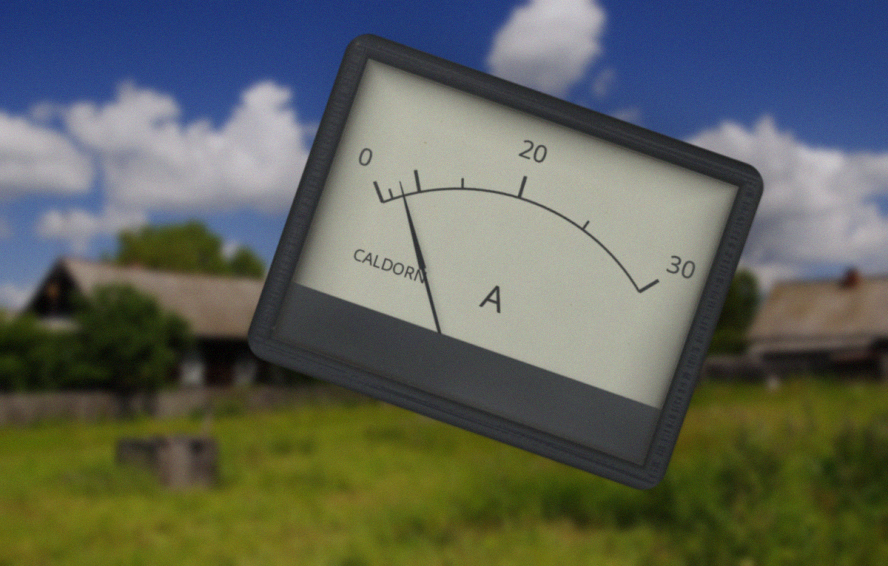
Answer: 7.5 A
